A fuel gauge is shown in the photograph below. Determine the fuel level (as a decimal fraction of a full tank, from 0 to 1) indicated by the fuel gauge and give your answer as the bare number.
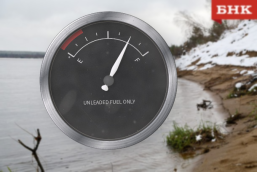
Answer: 0.75
